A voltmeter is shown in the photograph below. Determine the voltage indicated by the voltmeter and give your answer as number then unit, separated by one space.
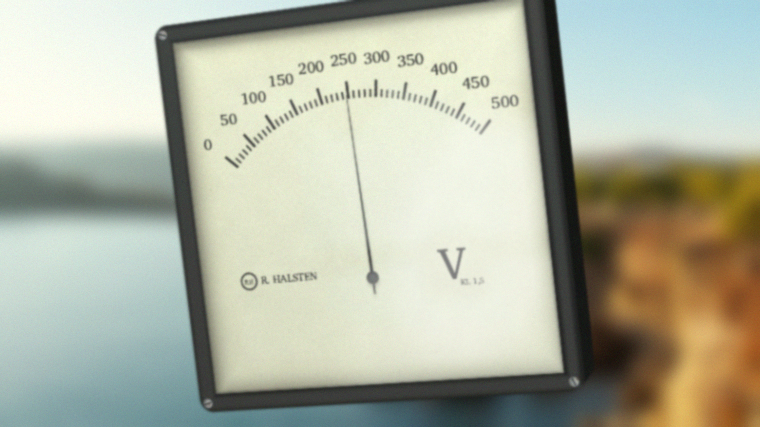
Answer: 250 V
